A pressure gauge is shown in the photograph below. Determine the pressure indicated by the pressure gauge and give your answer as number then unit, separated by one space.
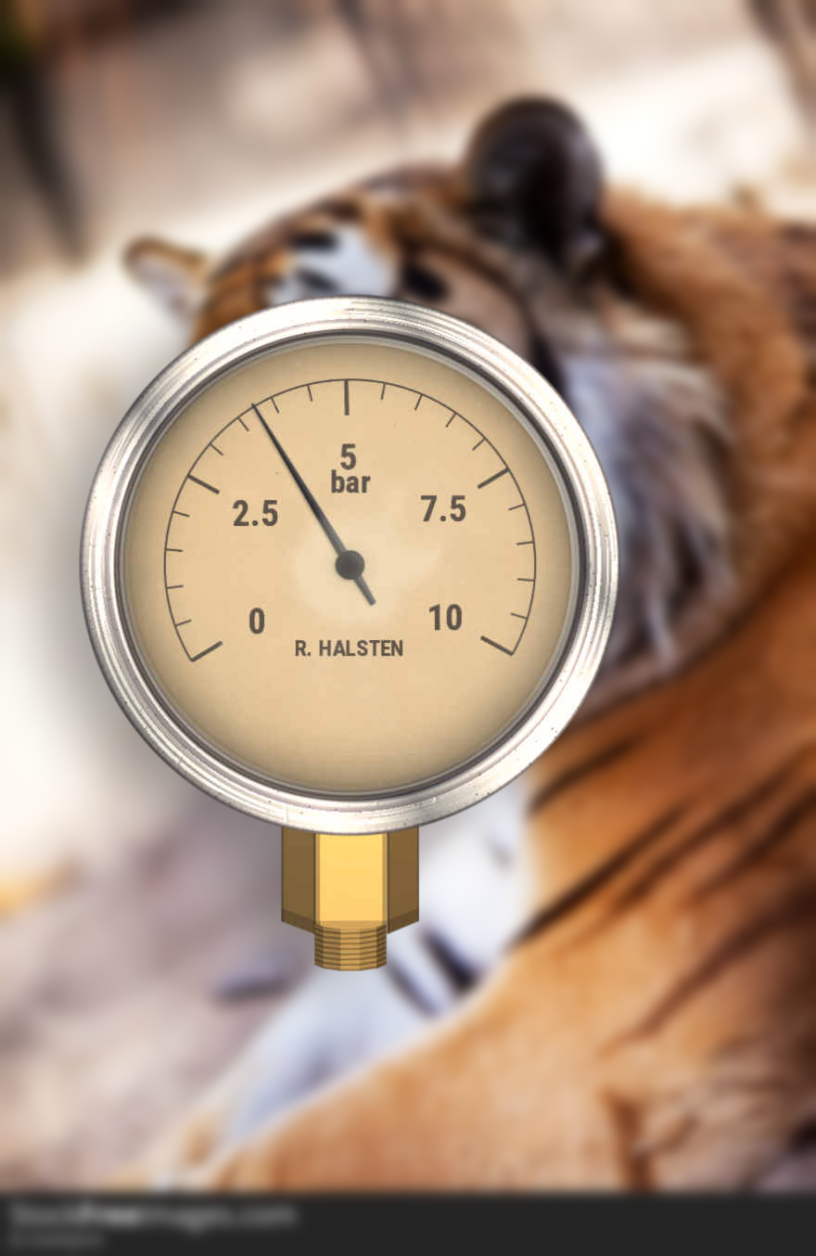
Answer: 3.75 bar
